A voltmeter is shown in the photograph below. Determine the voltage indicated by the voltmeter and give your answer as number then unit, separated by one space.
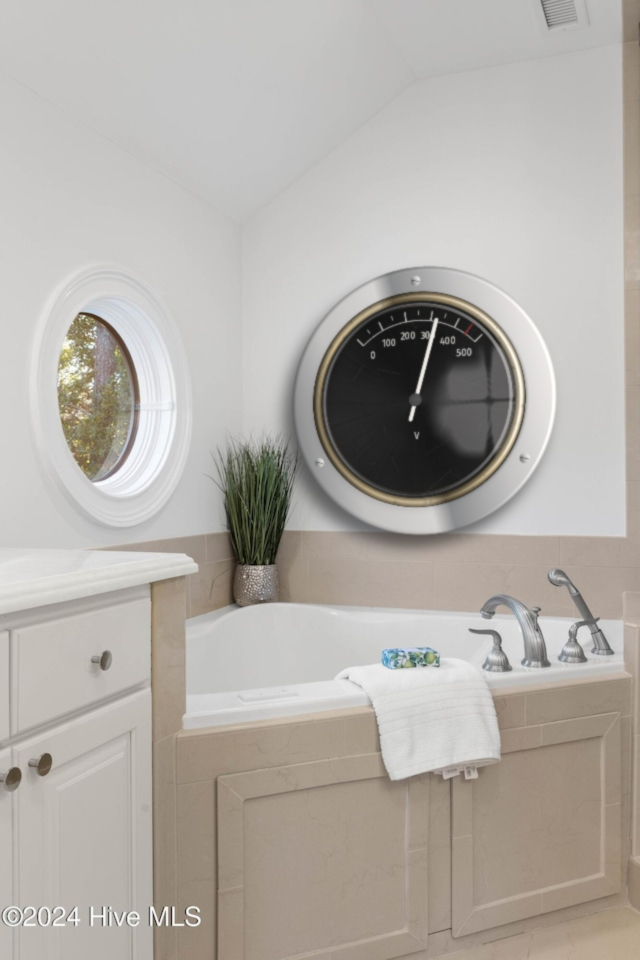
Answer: 325 V
